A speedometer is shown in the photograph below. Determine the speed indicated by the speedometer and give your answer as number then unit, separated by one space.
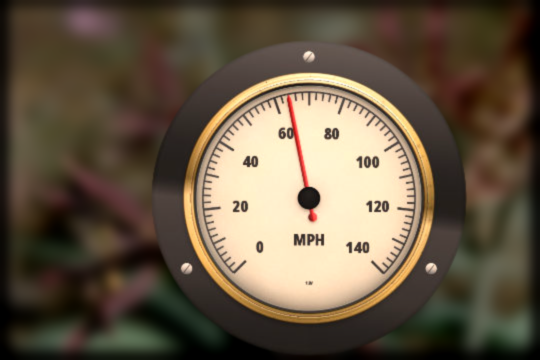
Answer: 64 mph
